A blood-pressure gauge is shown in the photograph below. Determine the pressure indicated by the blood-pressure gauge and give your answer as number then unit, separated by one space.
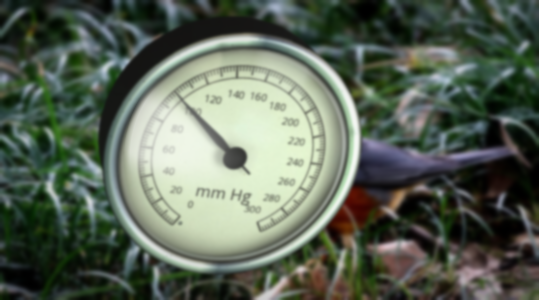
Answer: 100 mmHg
